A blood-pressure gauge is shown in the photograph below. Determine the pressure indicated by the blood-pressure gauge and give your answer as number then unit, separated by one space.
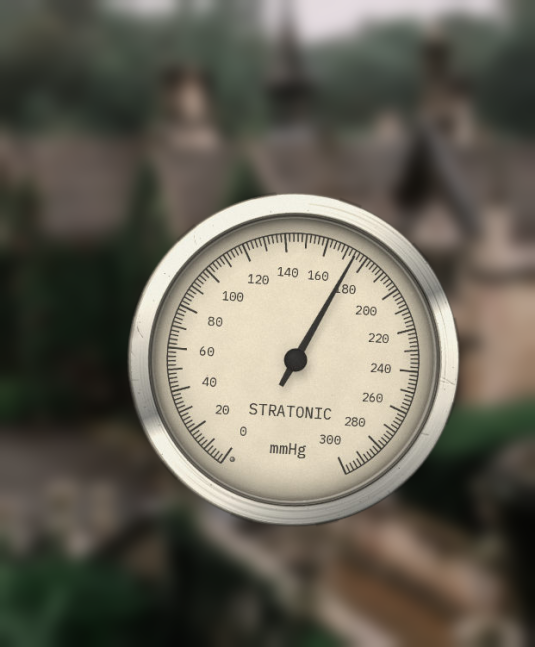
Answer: 174 mmHg
